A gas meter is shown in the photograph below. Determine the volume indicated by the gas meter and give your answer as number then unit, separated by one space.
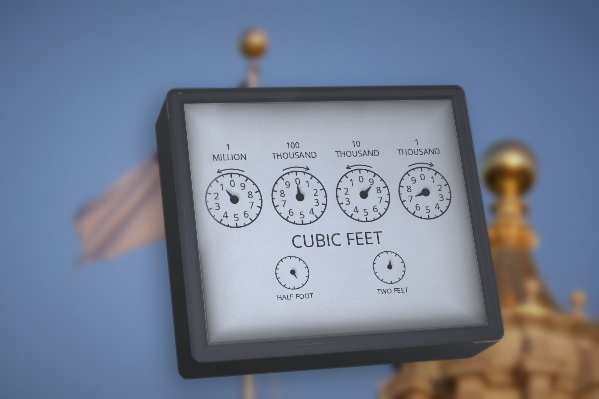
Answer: 98700 ft³
